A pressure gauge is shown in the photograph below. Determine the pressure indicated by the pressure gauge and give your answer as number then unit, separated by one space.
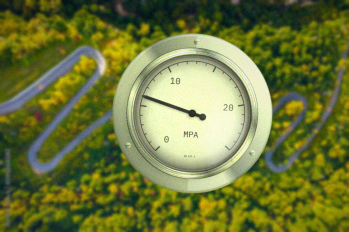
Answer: 6 MPa
